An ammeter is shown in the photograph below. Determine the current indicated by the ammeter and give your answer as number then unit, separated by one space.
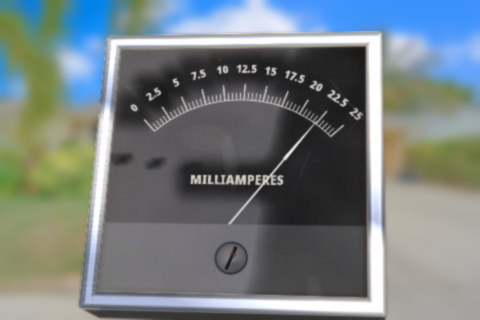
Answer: 22.5 mA
